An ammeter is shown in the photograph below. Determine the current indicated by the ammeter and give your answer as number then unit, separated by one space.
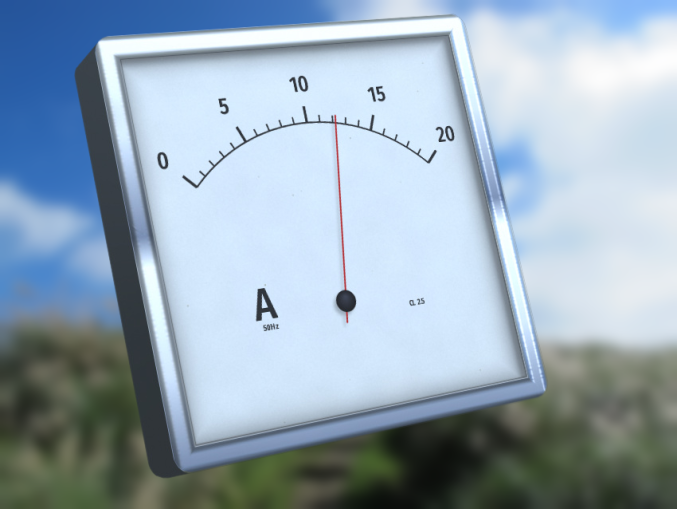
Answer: 12 A
